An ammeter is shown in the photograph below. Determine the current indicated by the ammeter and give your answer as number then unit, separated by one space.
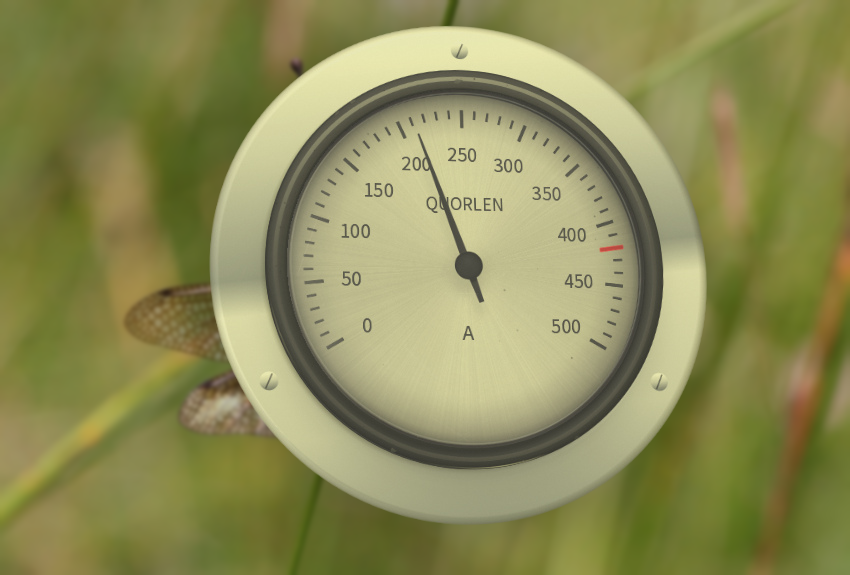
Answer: 210 A
